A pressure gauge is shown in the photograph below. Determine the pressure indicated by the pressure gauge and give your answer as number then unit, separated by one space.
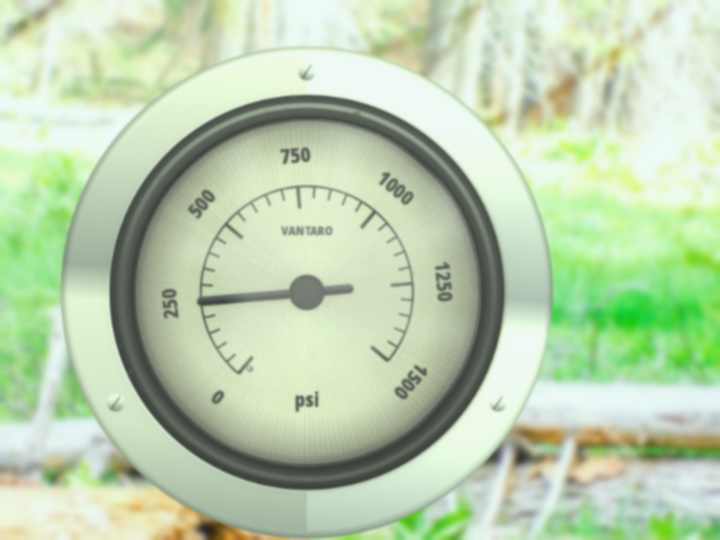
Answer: 250 psi
